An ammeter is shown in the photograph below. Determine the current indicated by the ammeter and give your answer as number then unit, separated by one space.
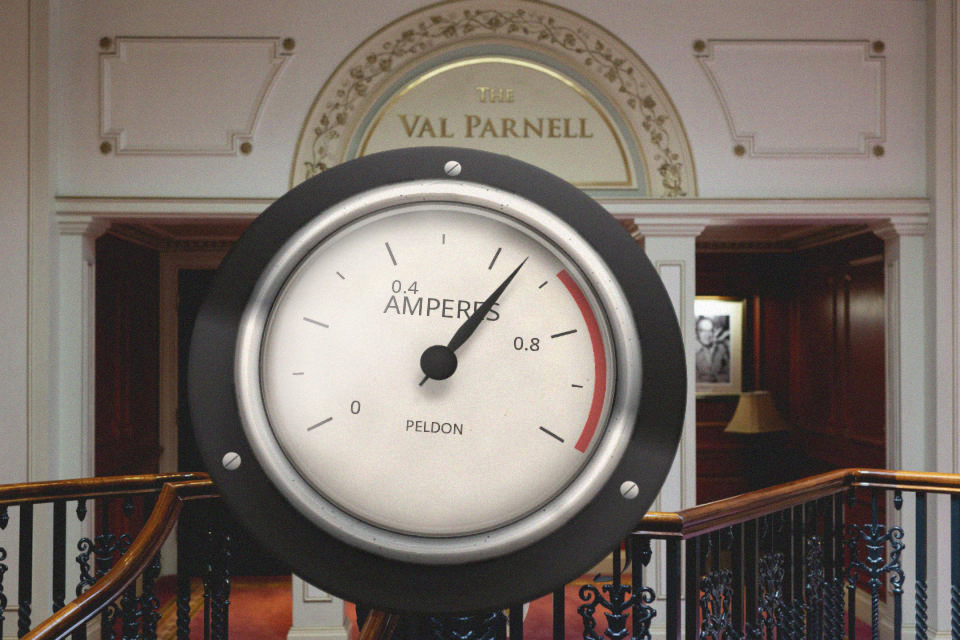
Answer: 0.65 A
